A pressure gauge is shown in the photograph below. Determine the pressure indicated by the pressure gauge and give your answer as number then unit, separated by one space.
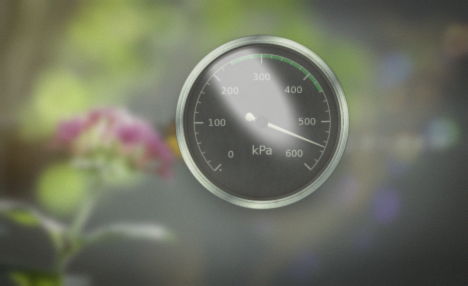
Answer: 550 kPa
